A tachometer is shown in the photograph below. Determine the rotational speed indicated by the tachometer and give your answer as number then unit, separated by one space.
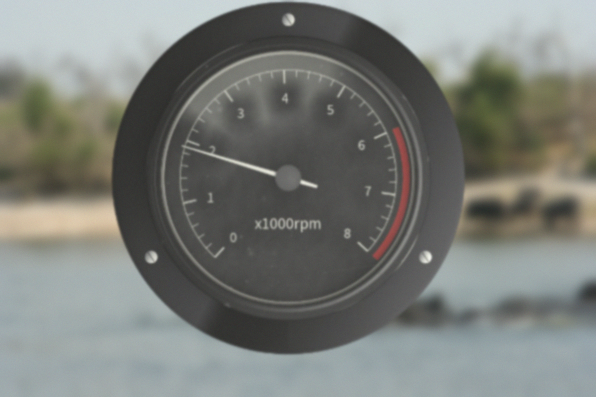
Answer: 1900 rpm
